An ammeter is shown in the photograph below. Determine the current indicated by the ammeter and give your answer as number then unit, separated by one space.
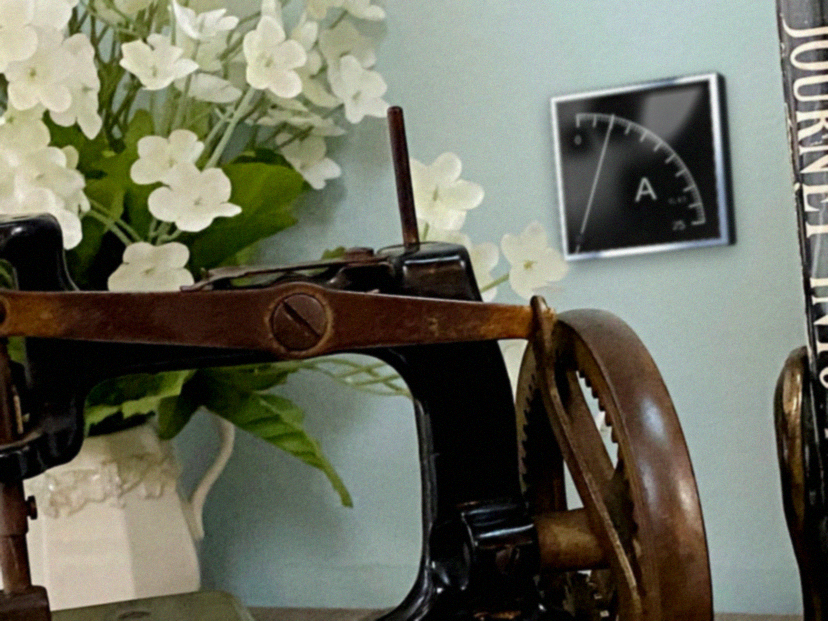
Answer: 5 A
